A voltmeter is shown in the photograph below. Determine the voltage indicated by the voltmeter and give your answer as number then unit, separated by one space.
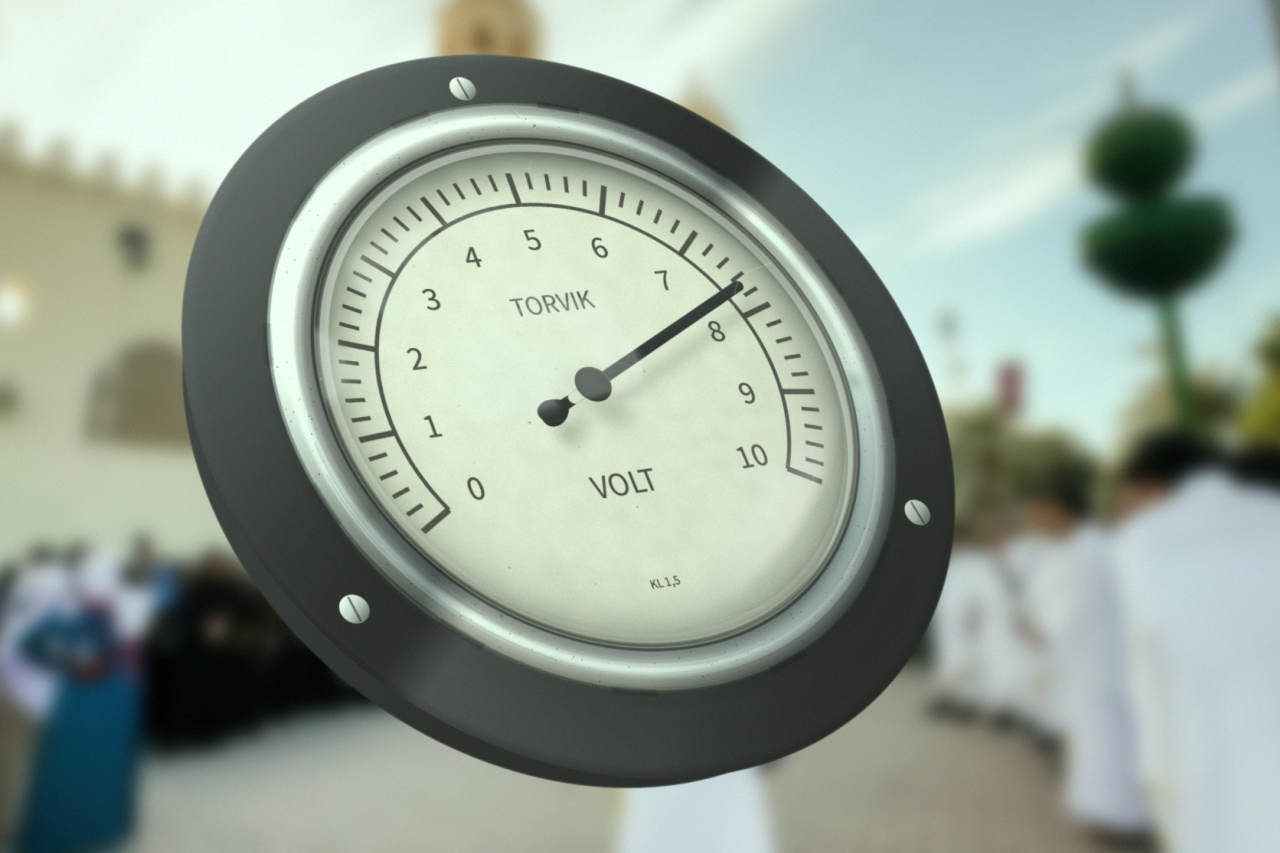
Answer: 7.7 V
